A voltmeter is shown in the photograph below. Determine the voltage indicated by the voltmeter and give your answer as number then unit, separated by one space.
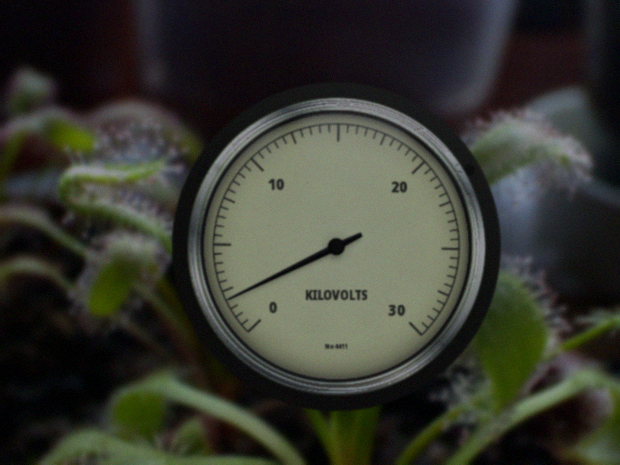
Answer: 2 kV
